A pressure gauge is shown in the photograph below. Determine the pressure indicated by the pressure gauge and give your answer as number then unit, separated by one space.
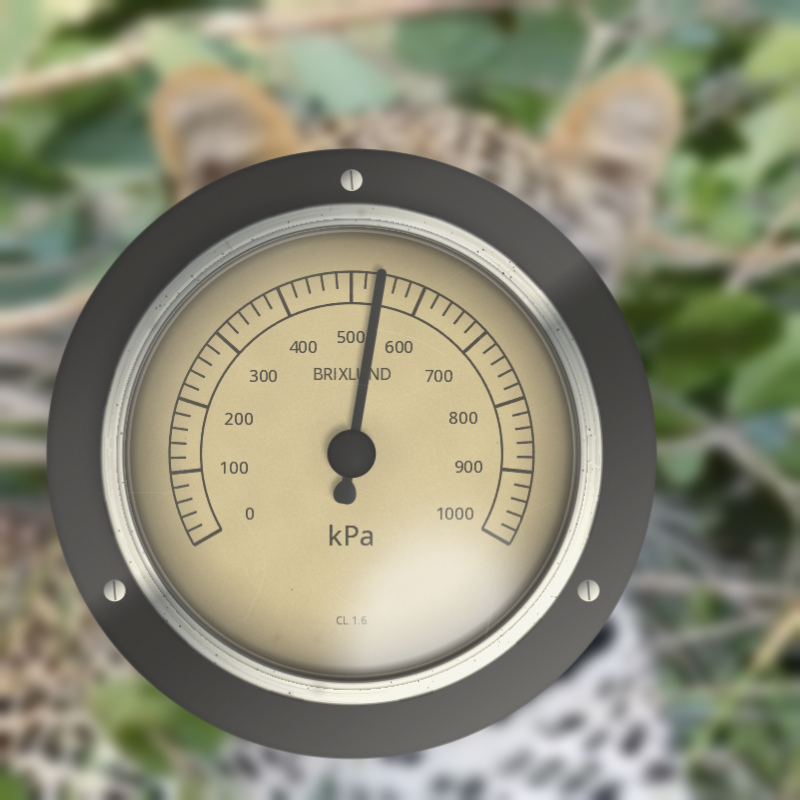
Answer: 540 kPa
